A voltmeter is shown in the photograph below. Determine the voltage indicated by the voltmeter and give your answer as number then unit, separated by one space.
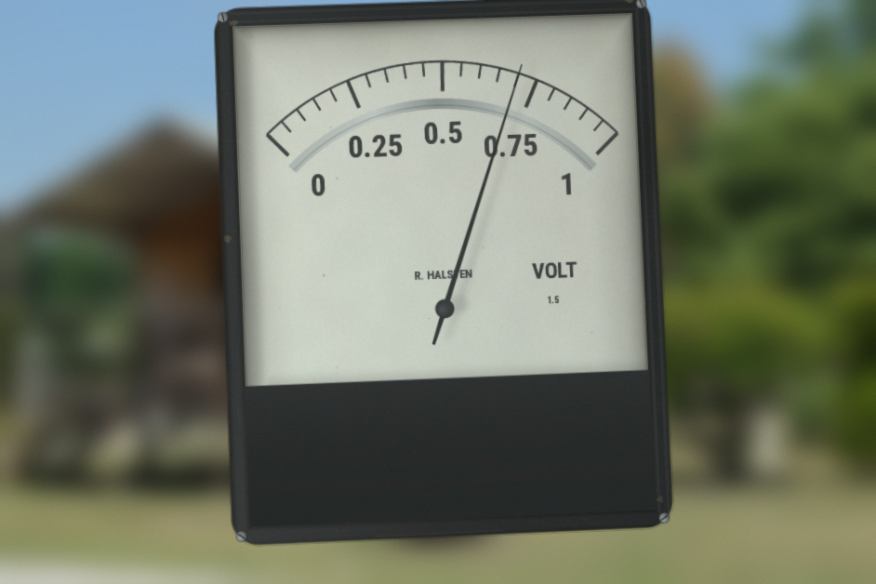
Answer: 0.7 V
